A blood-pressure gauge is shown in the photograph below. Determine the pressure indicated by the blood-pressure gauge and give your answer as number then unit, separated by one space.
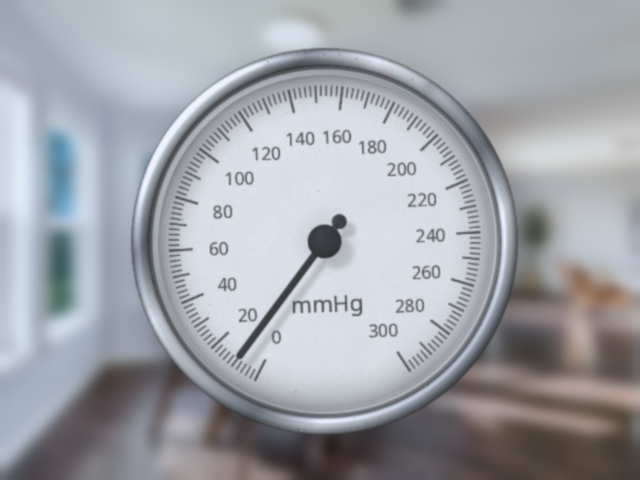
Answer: 10 mmHg
